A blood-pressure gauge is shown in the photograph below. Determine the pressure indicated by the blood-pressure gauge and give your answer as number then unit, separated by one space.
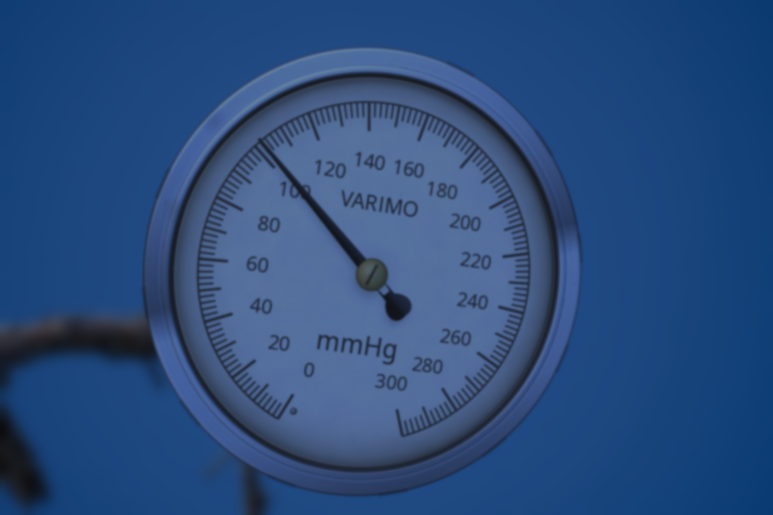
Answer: 102 mmHg
